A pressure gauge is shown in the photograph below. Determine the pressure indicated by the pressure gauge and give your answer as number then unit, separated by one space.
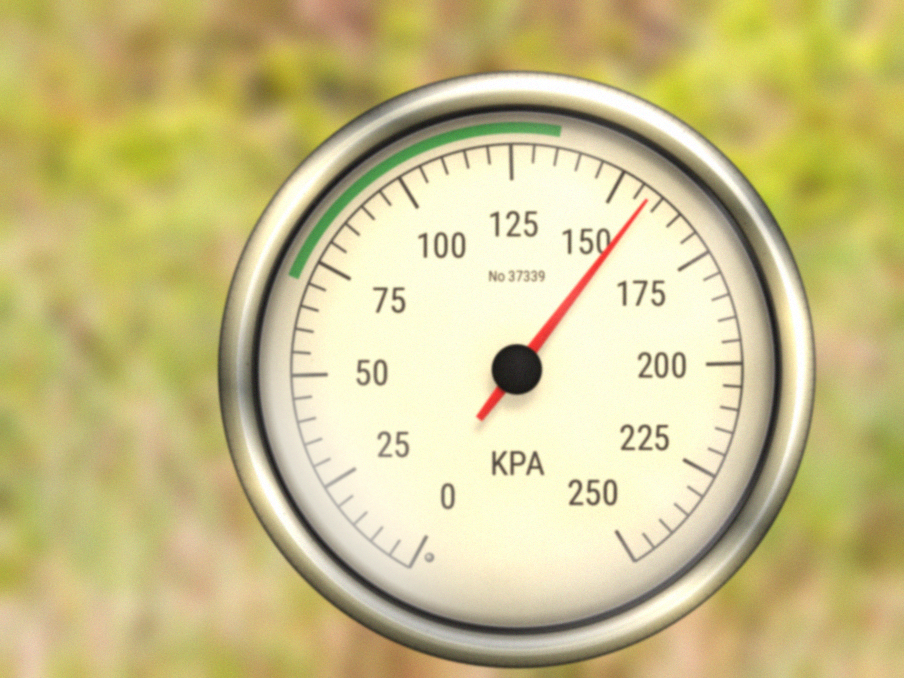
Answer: 157.5 kPa
